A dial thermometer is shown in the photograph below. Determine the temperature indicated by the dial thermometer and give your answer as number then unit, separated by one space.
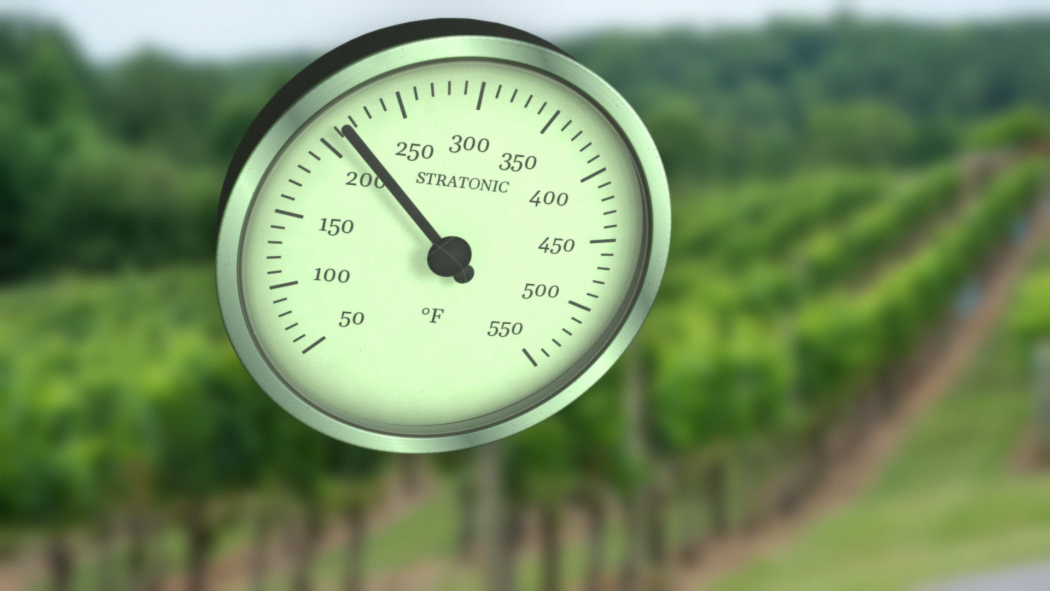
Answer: 215 °F
